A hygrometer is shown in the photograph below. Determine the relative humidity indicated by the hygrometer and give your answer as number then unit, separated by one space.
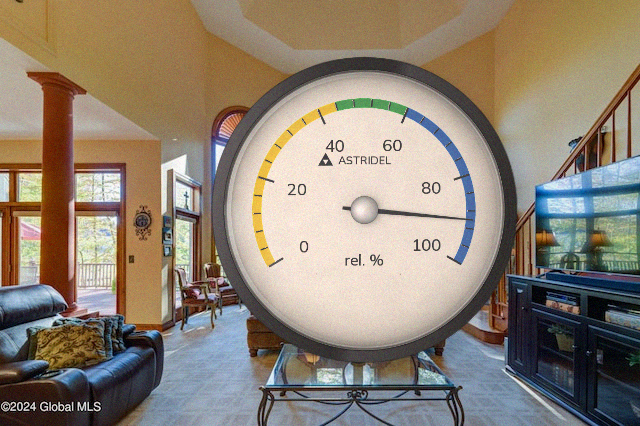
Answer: 90 %
